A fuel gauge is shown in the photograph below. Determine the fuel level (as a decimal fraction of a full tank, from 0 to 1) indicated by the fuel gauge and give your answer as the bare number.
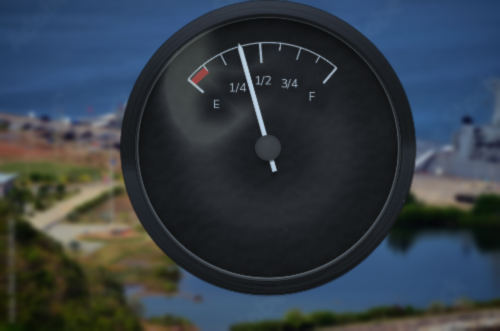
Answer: 0.375
